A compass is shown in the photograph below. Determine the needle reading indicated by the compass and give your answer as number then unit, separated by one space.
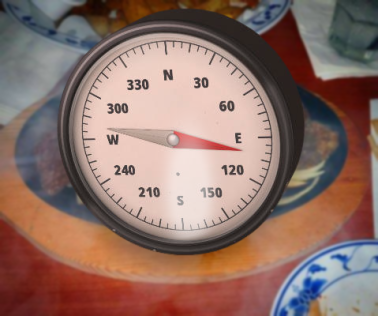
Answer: 100 °
